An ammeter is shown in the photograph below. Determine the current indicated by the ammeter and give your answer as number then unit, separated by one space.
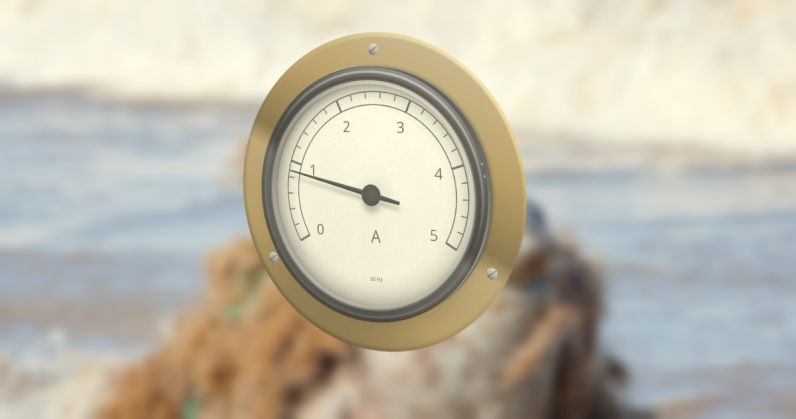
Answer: 0.9 A
